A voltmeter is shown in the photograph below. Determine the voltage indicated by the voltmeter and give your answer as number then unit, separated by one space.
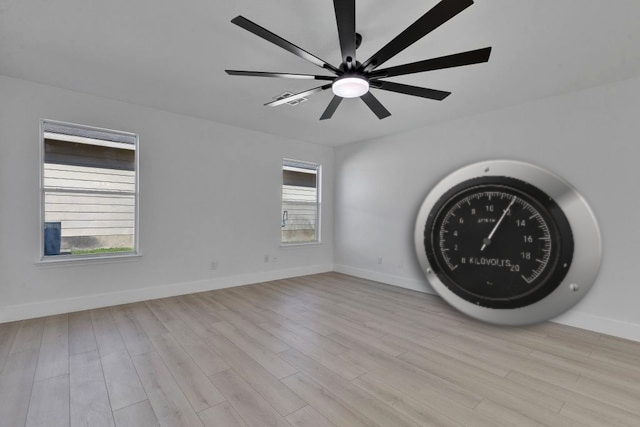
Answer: 12 kV
